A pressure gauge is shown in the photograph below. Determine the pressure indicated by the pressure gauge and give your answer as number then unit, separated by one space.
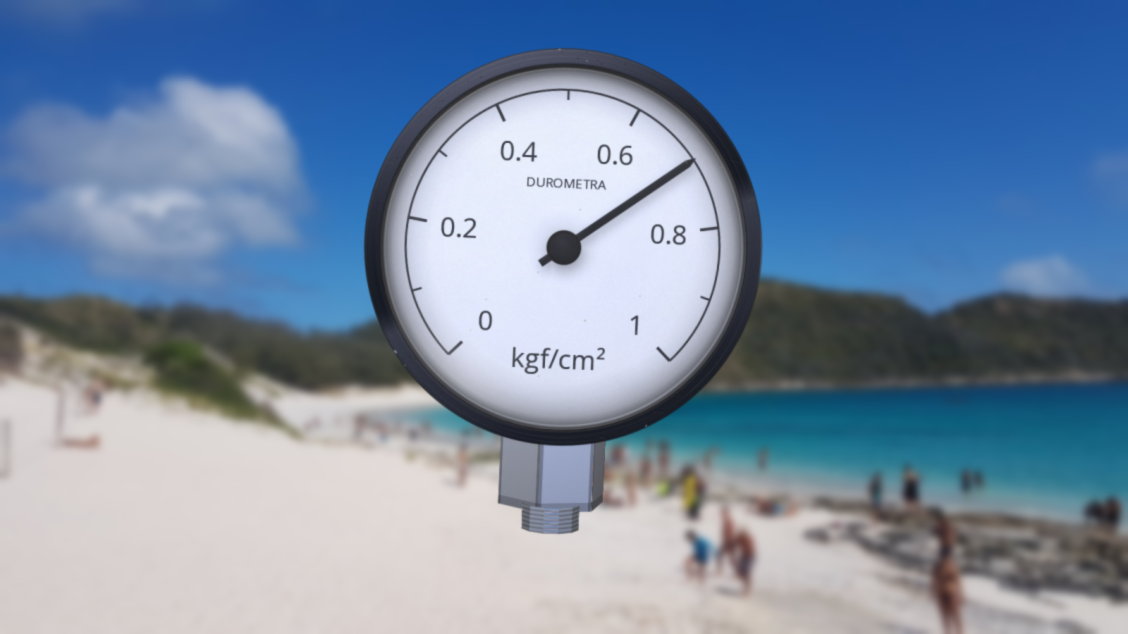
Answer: 0.7 kg/cm²
